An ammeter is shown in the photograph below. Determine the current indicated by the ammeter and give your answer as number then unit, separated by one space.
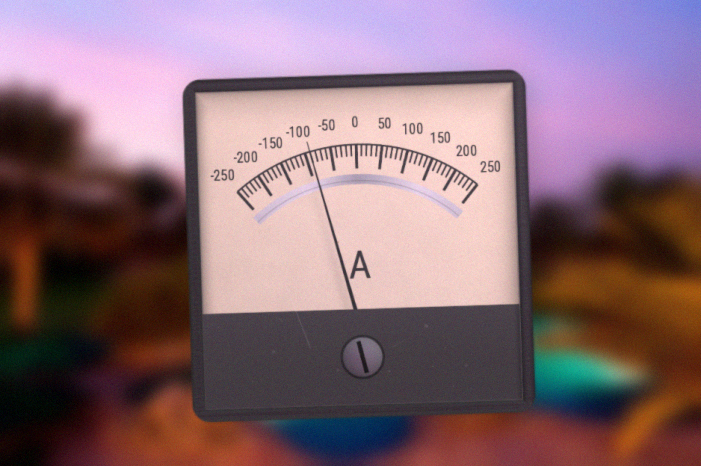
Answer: -90 A
